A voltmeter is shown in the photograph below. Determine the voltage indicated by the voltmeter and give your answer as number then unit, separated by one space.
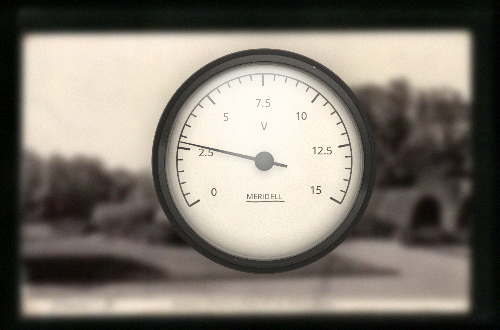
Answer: 2.75 V
